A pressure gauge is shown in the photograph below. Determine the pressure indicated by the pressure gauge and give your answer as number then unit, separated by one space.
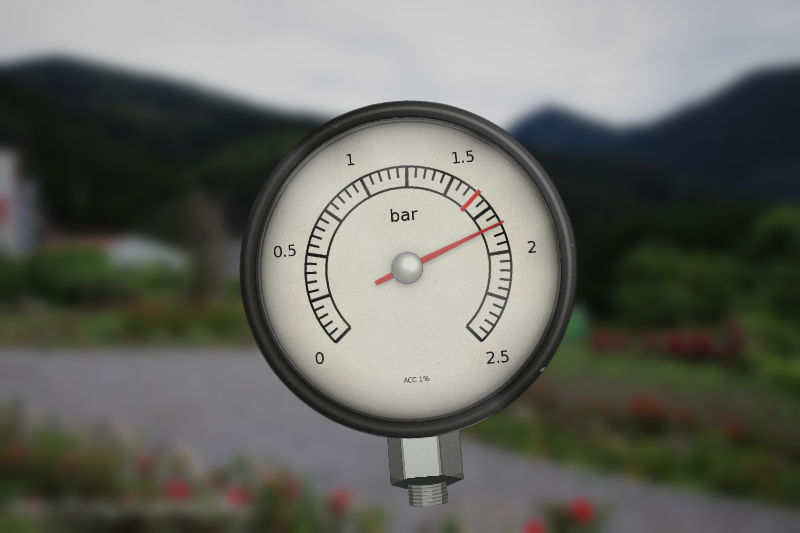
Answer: 1.85 bar
